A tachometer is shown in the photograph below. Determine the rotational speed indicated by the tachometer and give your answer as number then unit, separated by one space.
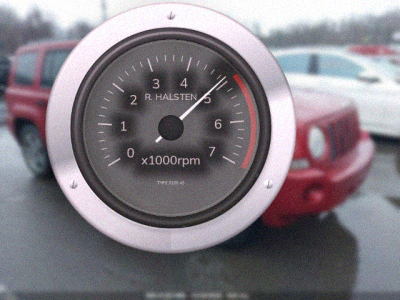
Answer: 4900 rpm
